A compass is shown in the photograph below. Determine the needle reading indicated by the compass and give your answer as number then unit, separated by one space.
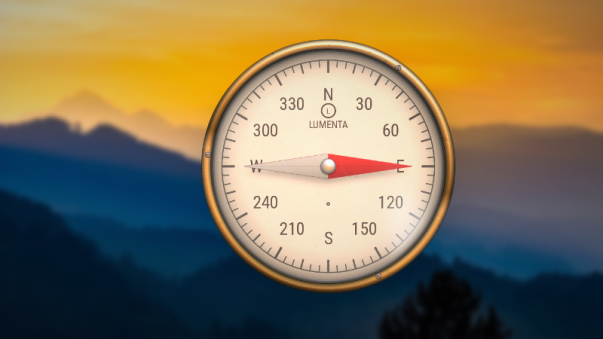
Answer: 90 °
